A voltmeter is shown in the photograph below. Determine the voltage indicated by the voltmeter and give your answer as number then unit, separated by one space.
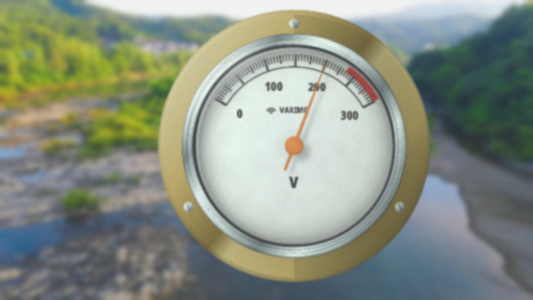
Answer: 200 V
